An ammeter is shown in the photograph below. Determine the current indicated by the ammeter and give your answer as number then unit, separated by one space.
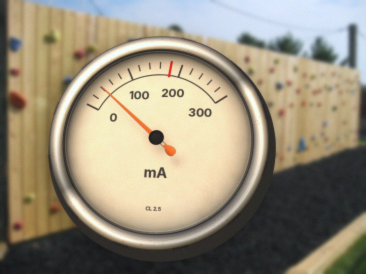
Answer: 40 mA
